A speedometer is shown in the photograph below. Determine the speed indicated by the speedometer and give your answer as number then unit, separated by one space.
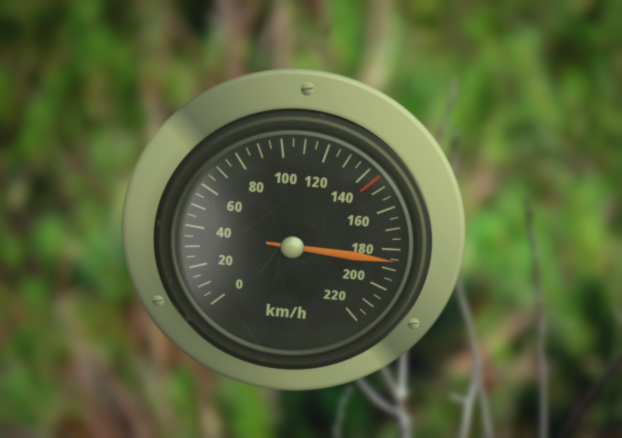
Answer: 185 km/h
